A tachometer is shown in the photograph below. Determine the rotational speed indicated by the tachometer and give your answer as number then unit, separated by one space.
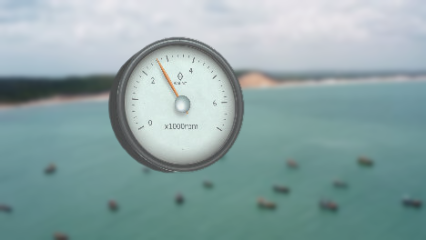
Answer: 2600 rpm
